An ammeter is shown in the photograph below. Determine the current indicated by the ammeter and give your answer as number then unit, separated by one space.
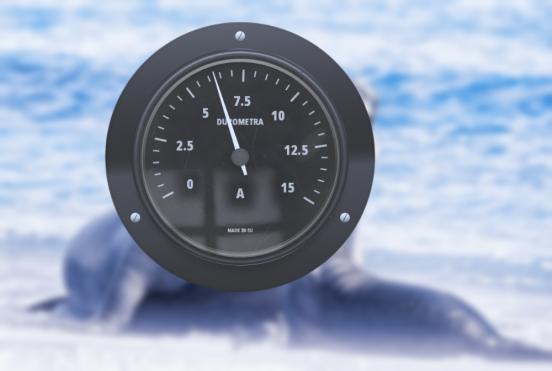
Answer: 6.25 A
